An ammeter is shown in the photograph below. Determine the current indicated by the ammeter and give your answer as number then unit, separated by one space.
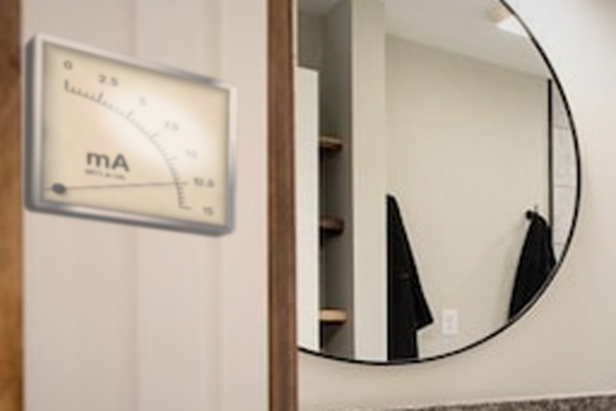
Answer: 12.5 mA
